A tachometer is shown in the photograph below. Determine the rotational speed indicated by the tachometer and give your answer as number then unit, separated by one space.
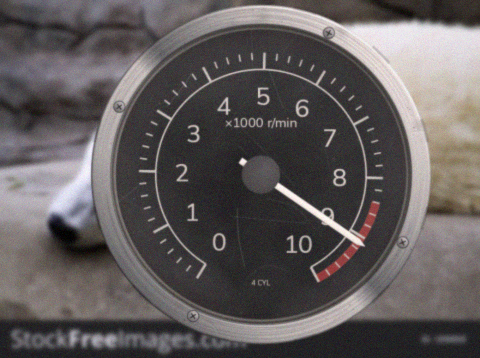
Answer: 9100 rpm
